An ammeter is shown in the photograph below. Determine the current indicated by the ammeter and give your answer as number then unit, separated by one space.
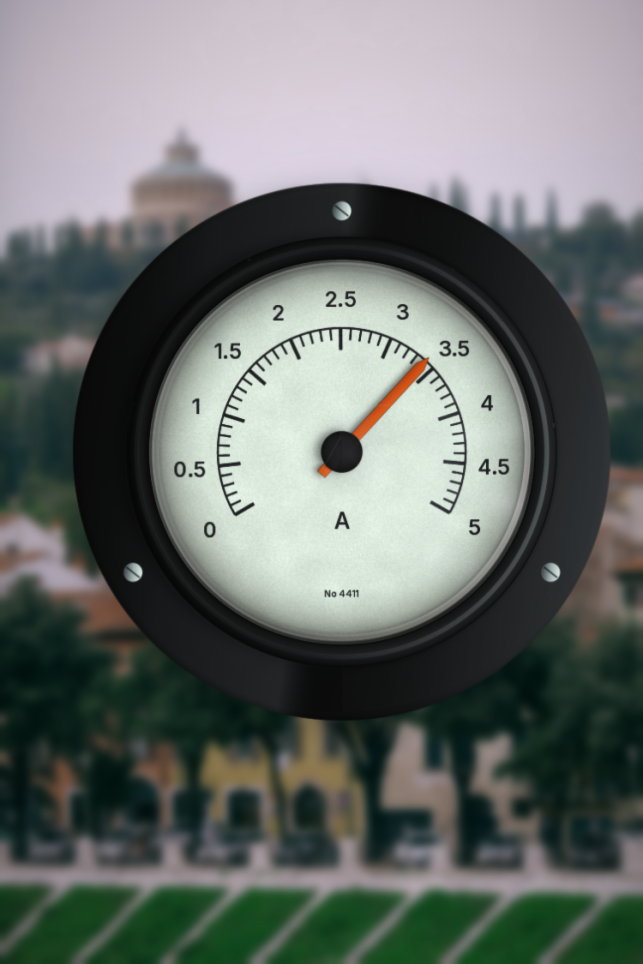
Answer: 3.4 A
